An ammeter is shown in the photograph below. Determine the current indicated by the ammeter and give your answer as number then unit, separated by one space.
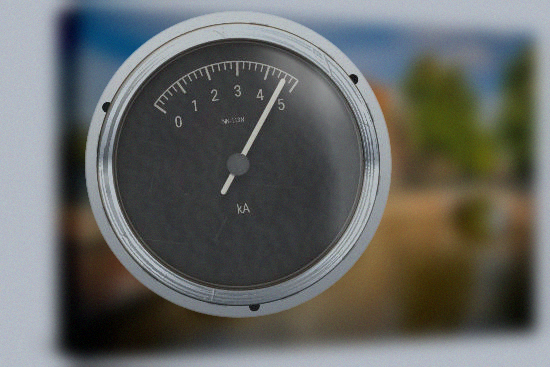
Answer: 4.6 kA
